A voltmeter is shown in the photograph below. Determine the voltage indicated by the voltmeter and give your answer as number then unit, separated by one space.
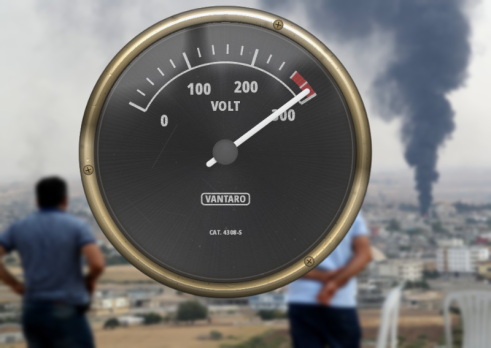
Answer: 290 V
